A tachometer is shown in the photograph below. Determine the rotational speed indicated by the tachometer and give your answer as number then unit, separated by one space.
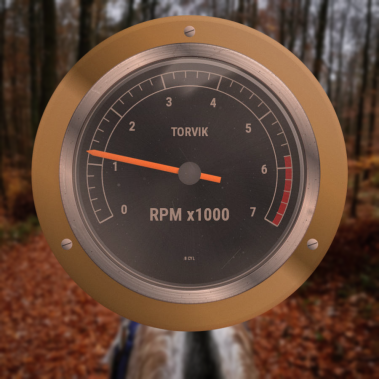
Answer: 1200 rpm
